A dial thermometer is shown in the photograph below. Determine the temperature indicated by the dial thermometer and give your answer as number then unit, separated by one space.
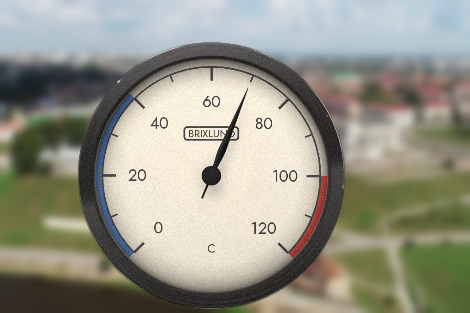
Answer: 70 °C
